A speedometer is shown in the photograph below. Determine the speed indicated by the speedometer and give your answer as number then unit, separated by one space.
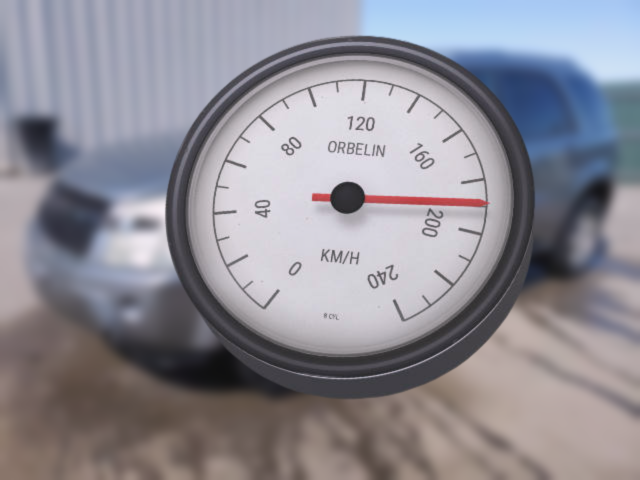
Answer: 190 km/h
